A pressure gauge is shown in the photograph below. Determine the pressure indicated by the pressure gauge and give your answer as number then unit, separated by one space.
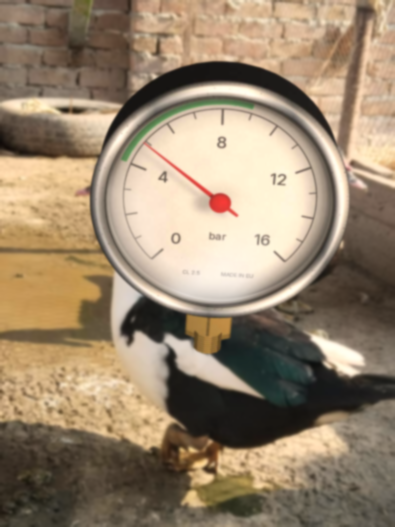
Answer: 5 bar
